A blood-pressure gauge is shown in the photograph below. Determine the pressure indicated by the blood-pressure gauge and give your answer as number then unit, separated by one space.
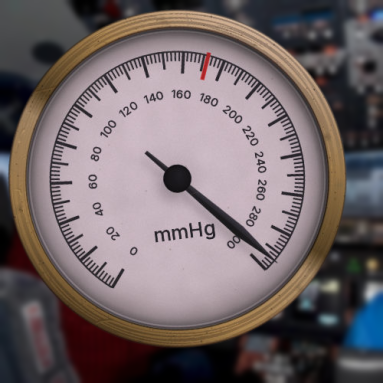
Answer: 294 mmHg
